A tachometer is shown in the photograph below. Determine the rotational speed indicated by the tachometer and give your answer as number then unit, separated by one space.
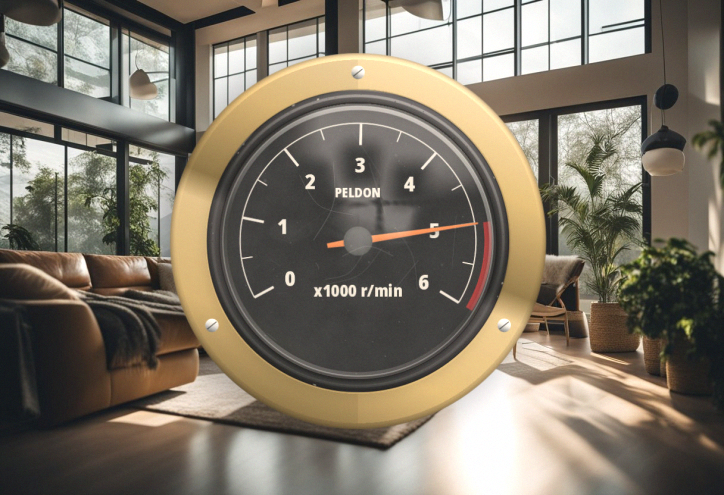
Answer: 5000 rpm
